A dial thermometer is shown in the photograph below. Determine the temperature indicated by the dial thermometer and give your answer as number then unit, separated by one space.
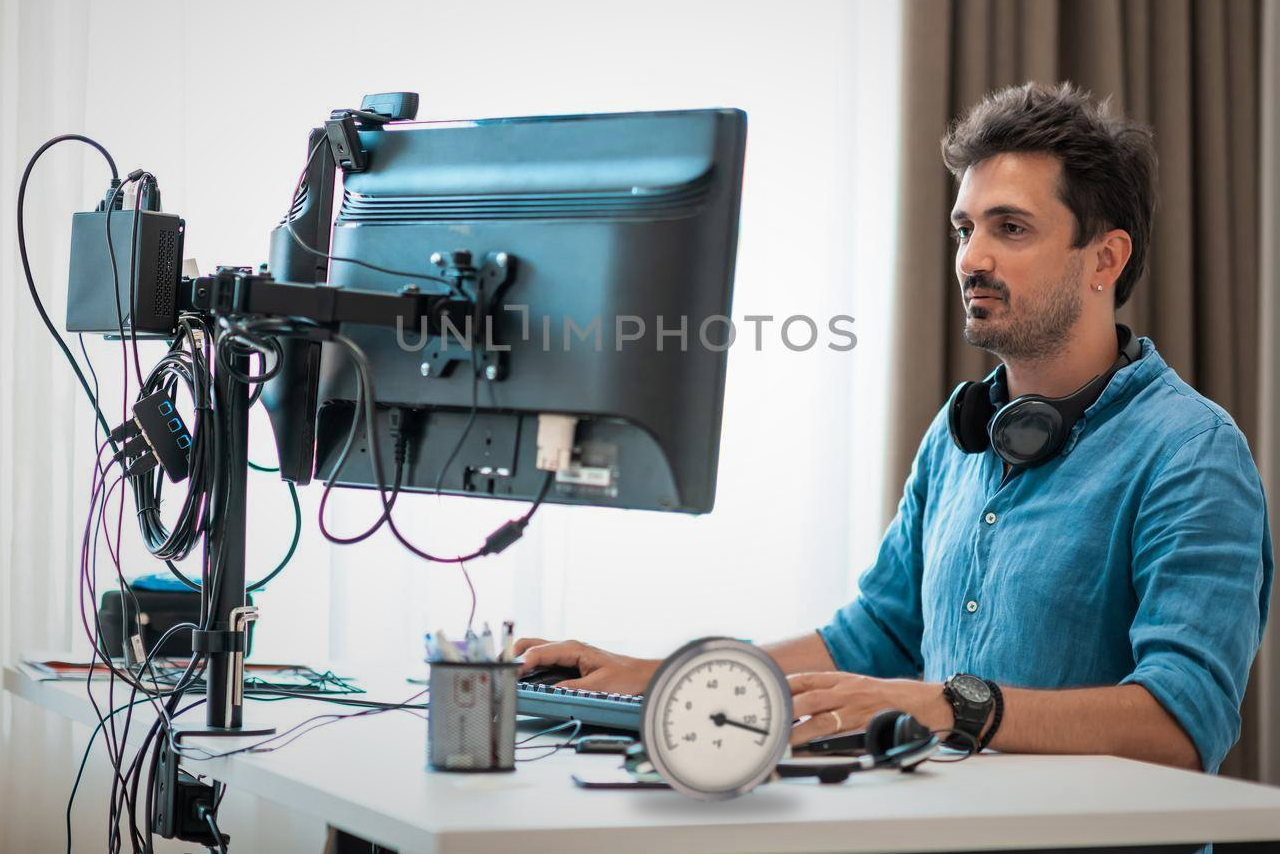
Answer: 130 °F
